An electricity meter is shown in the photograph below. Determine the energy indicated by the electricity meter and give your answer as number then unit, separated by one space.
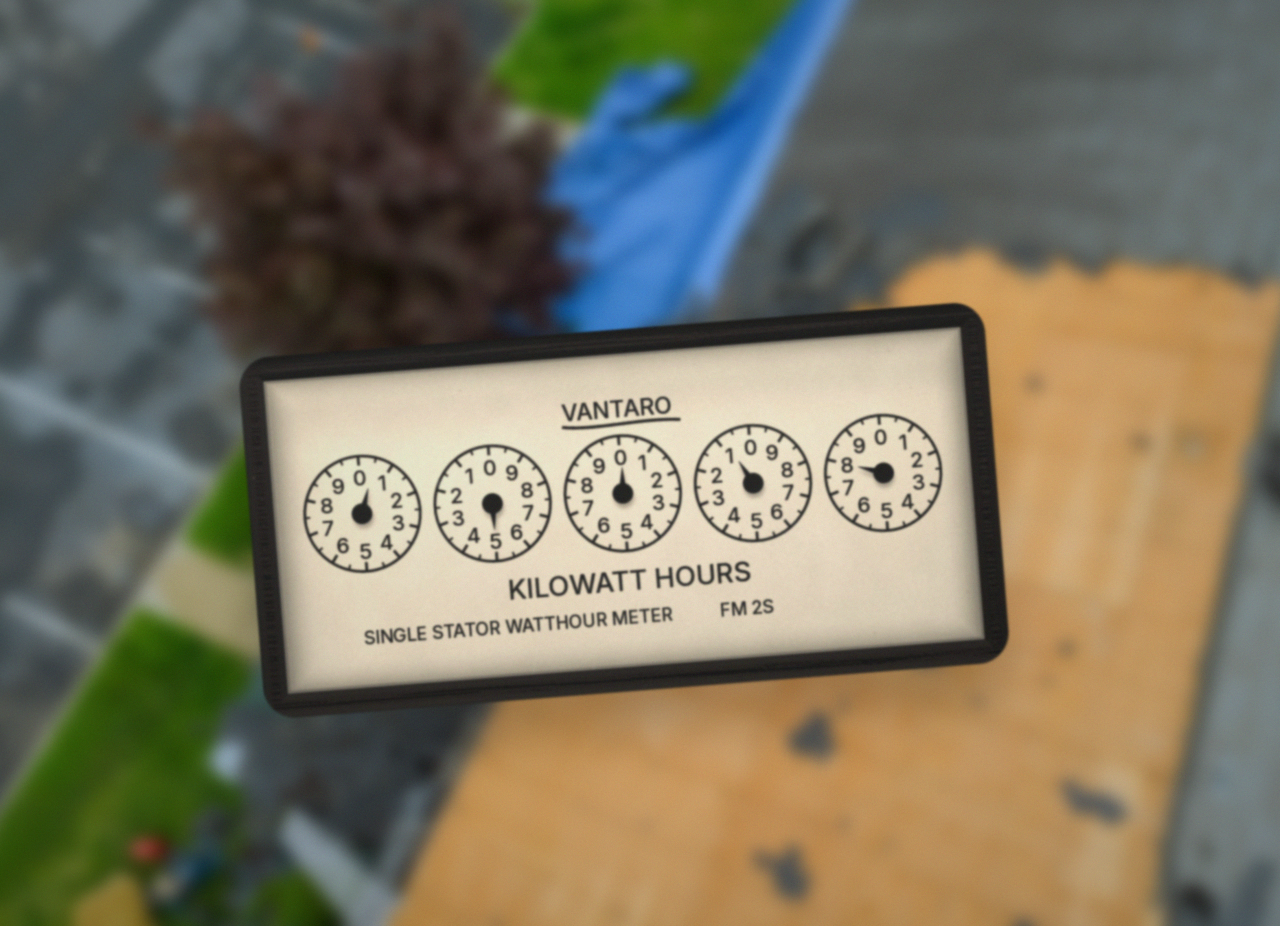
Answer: 5008 kWh
